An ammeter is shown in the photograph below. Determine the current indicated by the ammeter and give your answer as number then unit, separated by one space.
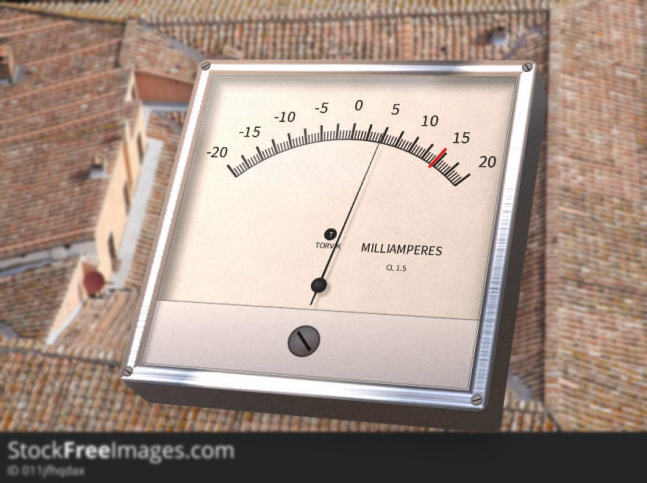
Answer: 5 mA
